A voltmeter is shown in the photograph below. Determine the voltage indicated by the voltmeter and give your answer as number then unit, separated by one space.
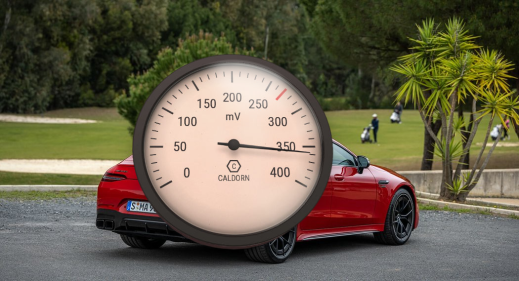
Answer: 360 mV
